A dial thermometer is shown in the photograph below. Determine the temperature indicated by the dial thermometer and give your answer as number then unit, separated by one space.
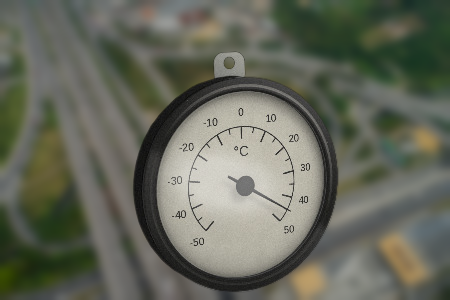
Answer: 45 °C
